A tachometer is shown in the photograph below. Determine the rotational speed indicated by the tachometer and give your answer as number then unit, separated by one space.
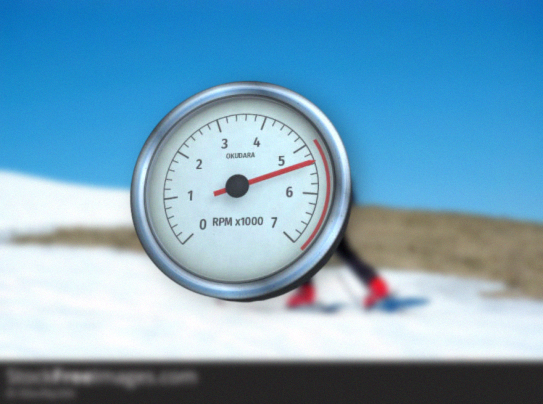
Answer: 5400 rpm
